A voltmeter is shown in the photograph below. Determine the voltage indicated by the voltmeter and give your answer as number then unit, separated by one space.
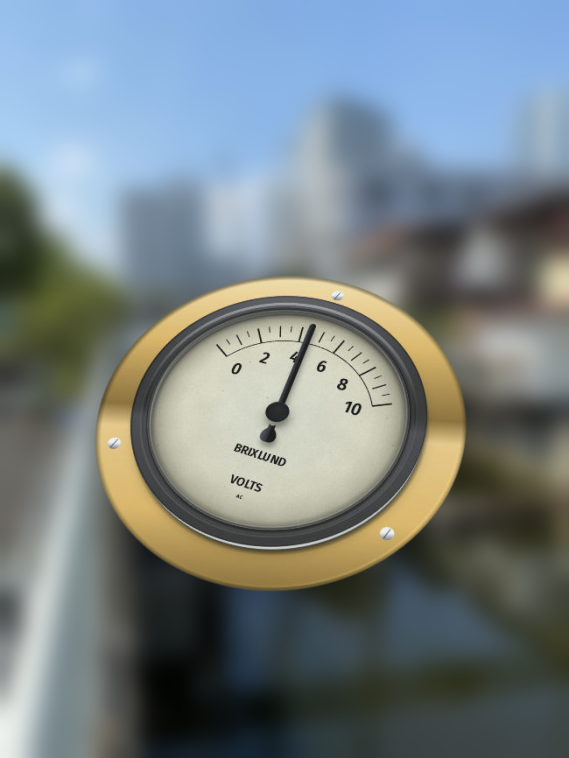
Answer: 4.5 V
